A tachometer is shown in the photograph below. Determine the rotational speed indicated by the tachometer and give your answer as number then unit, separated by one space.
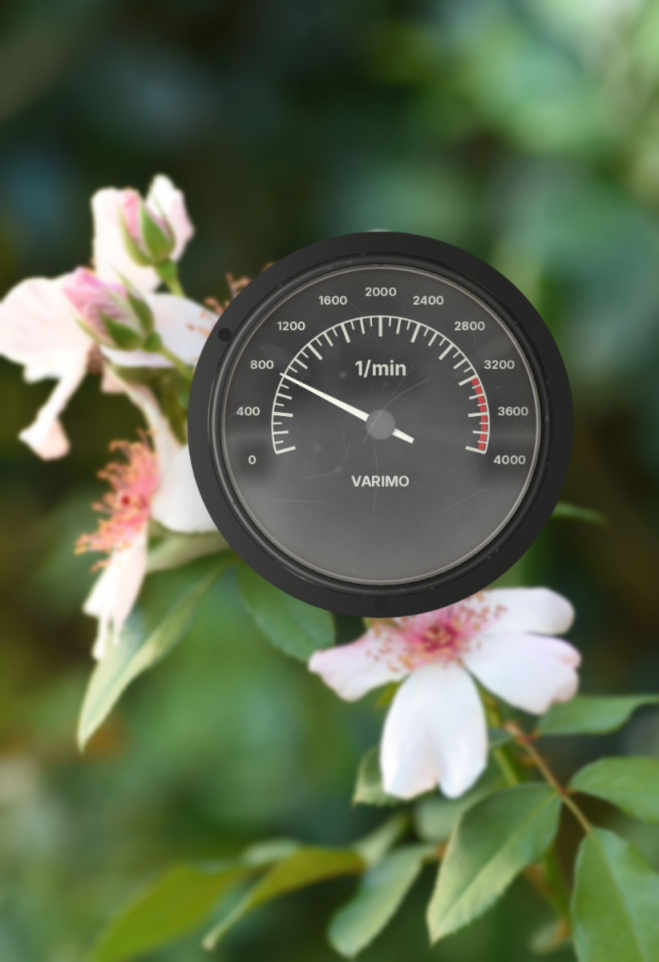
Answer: 800 rpm
